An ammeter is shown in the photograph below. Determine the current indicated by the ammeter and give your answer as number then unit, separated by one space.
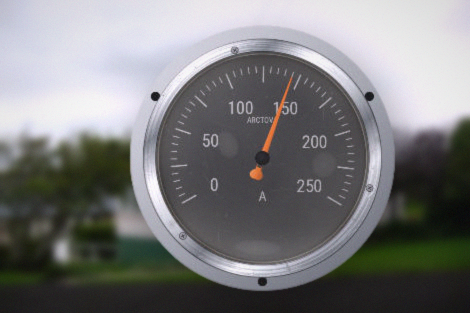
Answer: 145 A
